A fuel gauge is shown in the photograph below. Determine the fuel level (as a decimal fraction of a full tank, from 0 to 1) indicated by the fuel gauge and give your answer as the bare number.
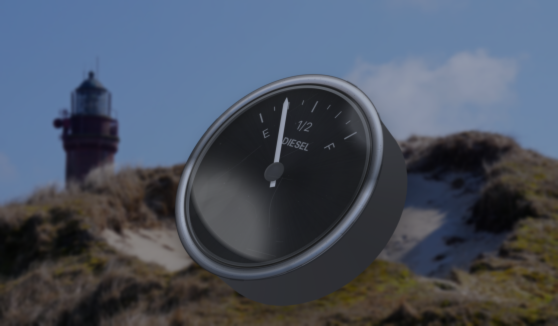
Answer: 0.25
